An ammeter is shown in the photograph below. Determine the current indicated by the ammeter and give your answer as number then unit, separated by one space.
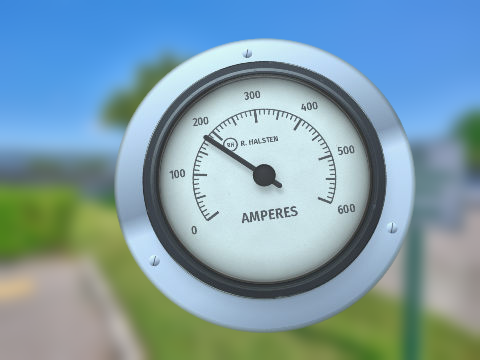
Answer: 180 A
